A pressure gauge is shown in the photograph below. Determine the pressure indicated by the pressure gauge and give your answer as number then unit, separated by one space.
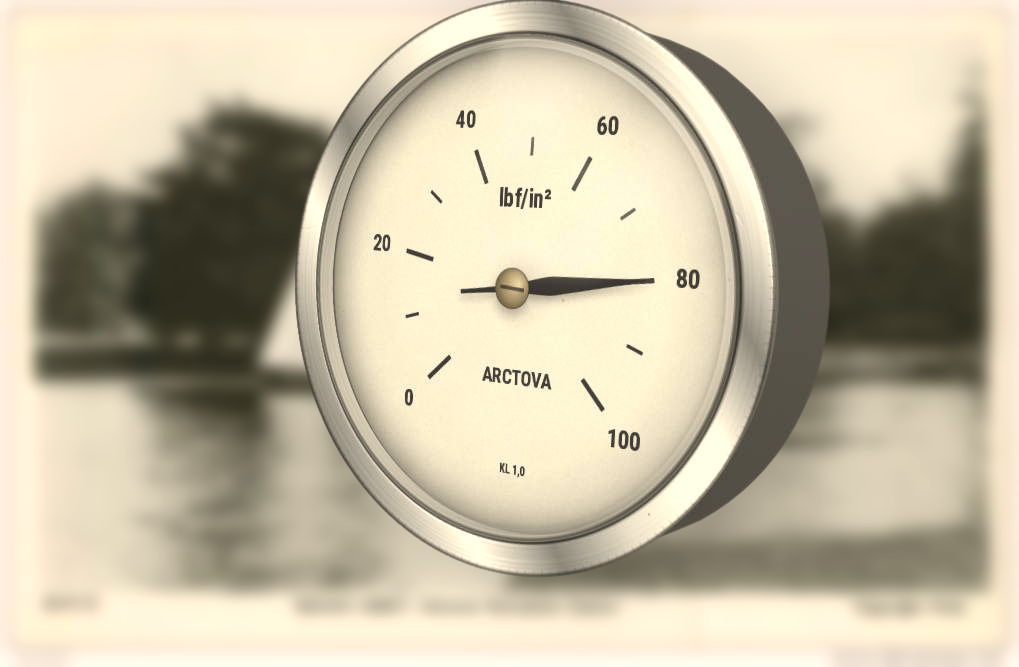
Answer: 80 psi
